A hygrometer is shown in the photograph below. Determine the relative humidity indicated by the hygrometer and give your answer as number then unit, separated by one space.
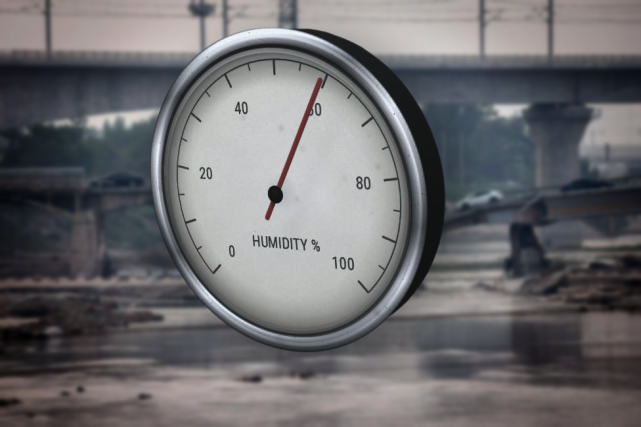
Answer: 60 %
